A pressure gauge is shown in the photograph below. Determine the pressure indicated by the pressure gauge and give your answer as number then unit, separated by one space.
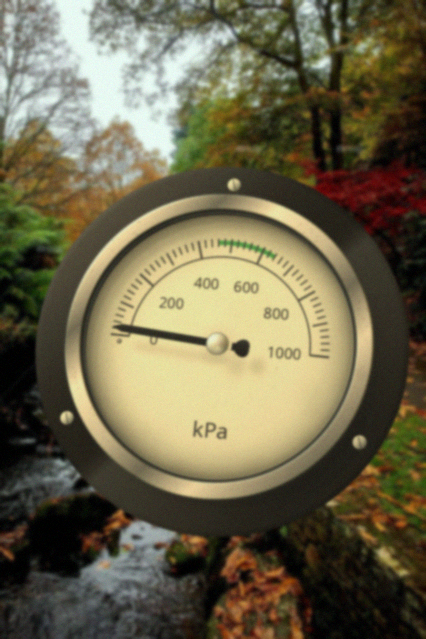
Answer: 20 kPa
